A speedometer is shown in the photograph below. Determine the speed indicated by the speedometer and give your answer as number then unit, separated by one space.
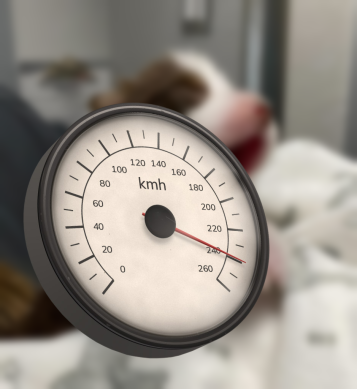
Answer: 240 km/h
